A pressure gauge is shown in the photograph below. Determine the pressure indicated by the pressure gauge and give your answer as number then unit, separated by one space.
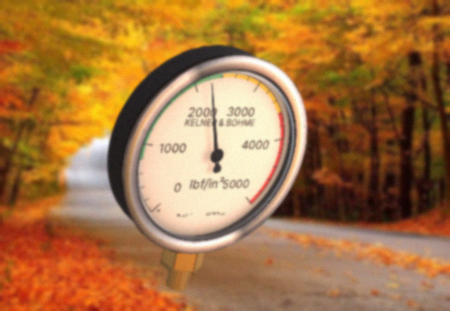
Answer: 2200 psi
